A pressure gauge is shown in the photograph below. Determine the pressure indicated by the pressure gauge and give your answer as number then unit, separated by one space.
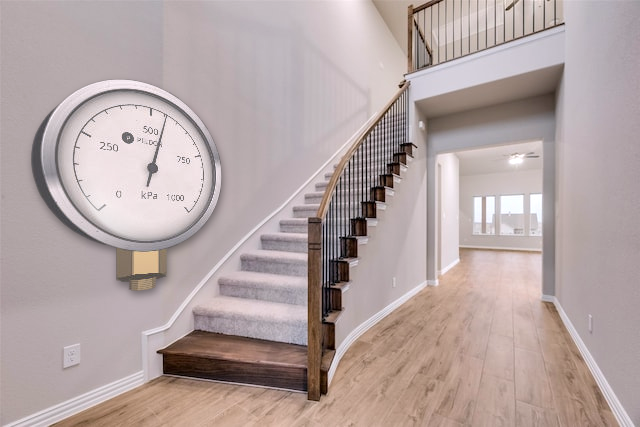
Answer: 550 kPa
